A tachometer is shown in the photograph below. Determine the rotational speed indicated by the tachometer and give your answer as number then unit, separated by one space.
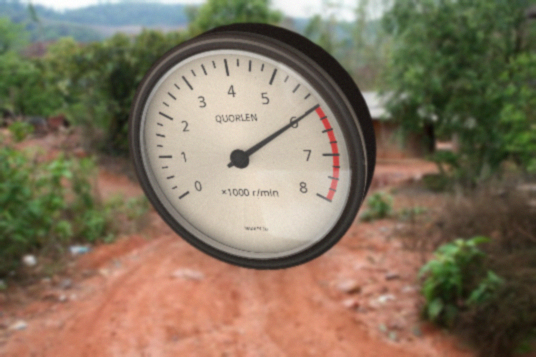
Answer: 6000 rpm
